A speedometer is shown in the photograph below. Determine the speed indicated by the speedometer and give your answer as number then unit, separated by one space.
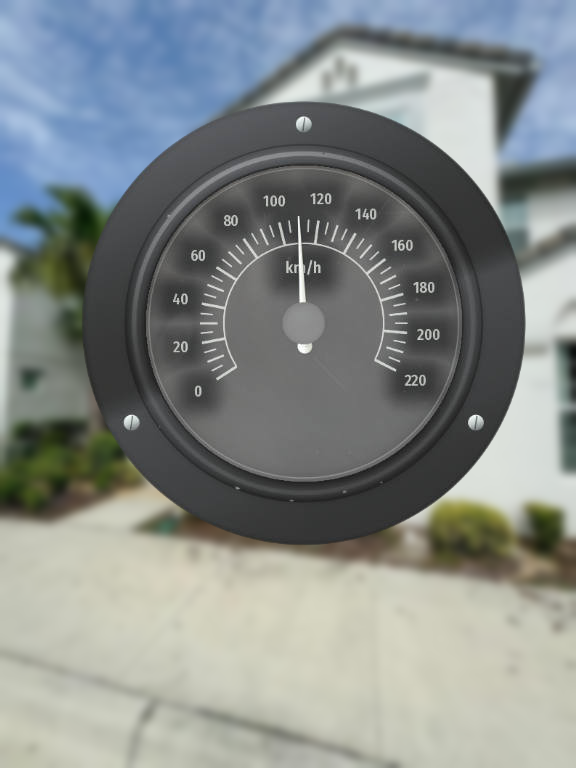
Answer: 110 km/h
